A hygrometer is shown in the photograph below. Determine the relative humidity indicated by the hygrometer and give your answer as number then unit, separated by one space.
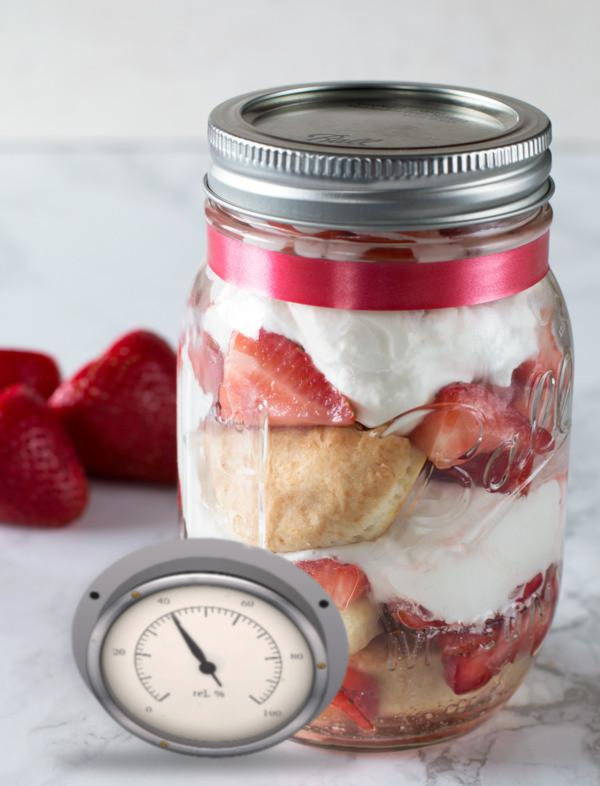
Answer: 40 %
